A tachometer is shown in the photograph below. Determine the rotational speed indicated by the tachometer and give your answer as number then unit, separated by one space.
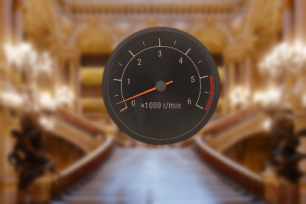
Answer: 250 rpm
